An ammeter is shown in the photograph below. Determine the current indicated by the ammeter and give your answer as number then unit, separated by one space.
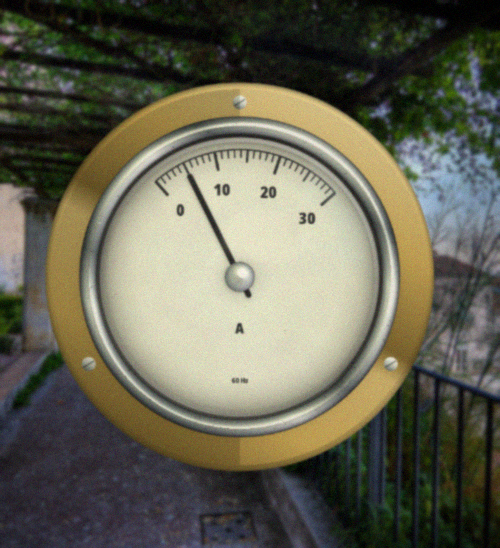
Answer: 5 A
